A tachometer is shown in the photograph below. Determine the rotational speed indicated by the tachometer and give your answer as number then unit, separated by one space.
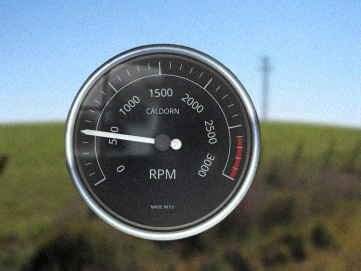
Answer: 500 rpm
